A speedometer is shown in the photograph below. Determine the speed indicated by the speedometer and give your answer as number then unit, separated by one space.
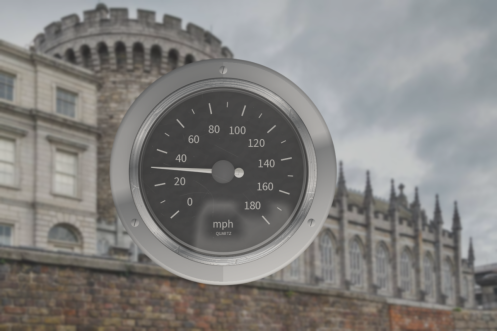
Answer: 30 mph
